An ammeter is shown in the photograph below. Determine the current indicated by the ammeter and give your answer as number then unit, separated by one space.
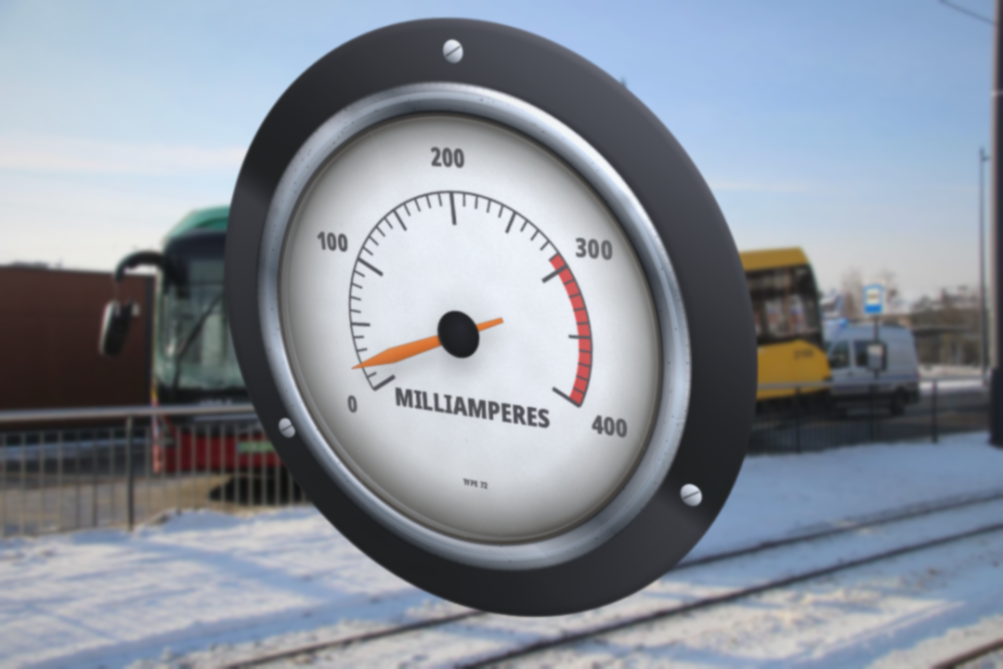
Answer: 20 mA
